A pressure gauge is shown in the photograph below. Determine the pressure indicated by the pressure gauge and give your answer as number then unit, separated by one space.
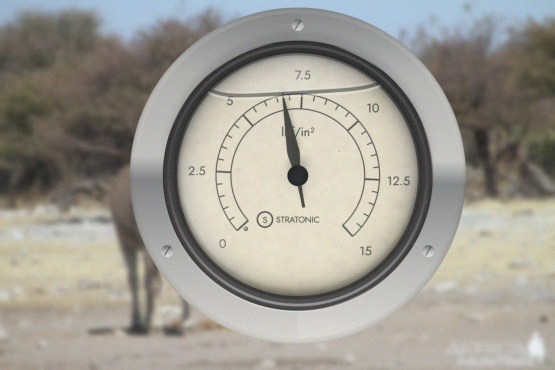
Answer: 6.75 psi
